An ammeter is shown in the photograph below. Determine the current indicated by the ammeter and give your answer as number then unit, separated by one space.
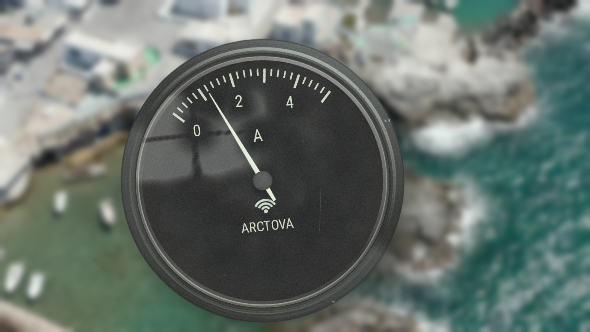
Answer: 1.2 A
